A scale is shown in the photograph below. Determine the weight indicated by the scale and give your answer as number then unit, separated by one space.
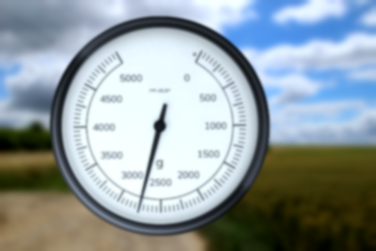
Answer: 2750 g
